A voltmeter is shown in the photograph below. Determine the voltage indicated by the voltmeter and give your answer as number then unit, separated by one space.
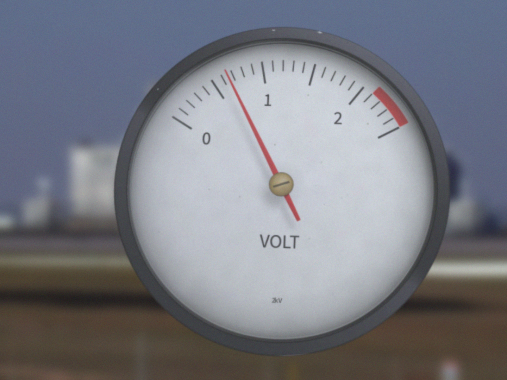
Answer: 0.65 V
